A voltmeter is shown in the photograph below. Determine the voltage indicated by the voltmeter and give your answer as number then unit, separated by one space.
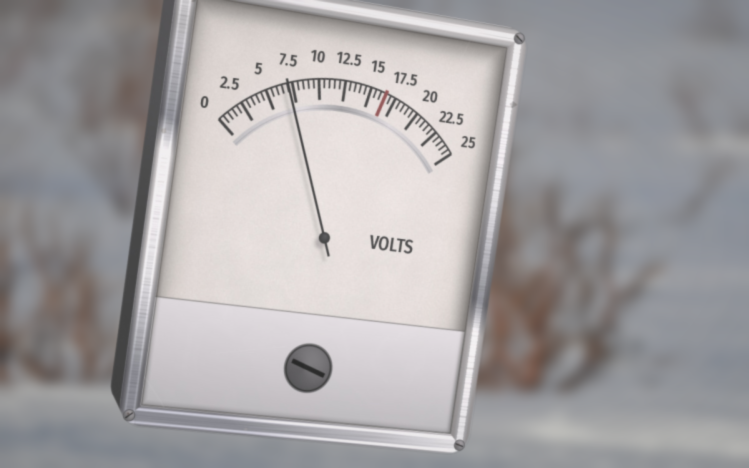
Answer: 7 V
